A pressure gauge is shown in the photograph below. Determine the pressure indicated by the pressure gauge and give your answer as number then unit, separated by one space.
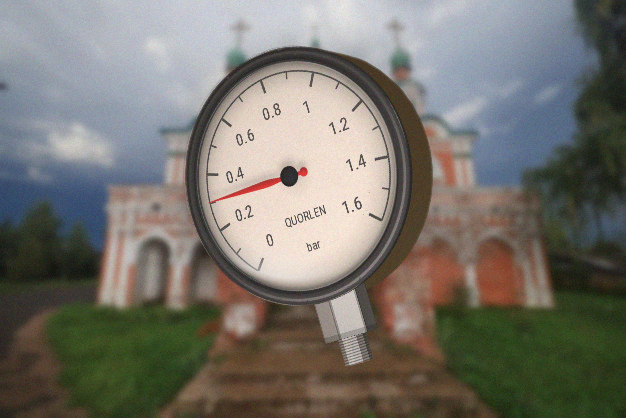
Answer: 0.3 bar
